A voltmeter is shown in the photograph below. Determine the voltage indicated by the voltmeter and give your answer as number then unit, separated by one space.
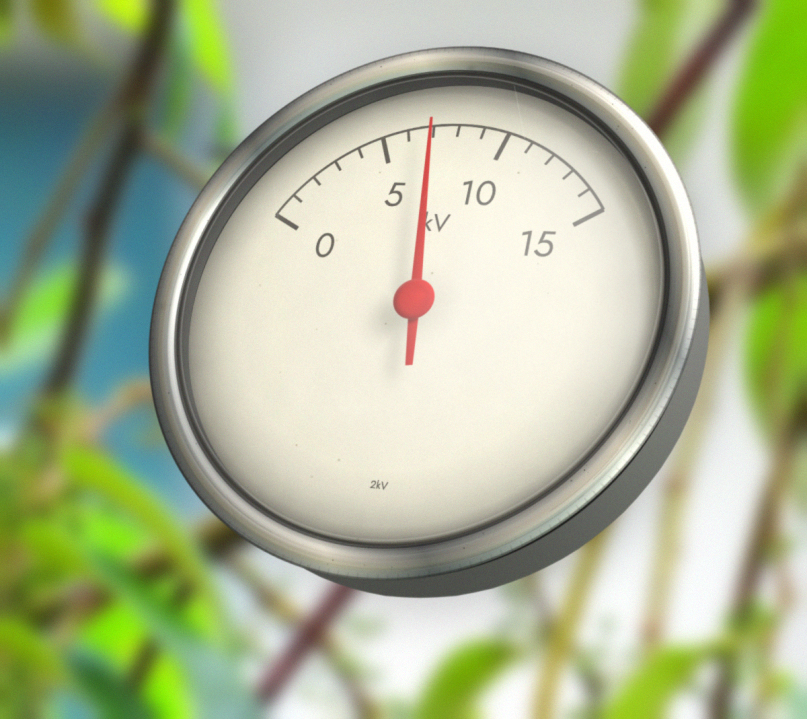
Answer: 7 kV
